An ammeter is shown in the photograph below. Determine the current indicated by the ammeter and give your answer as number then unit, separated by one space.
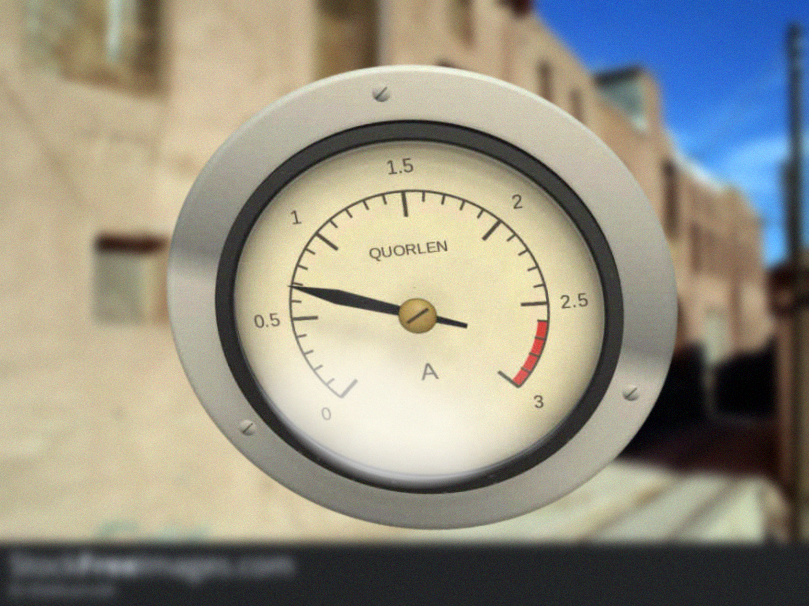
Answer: 0.7 A
